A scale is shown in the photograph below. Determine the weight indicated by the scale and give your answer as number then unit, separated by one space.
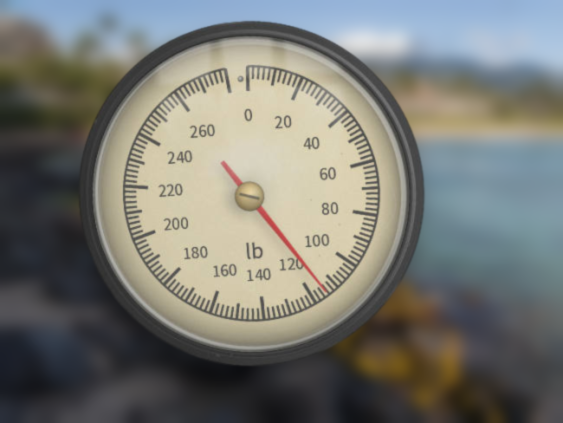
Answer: 114 lb
